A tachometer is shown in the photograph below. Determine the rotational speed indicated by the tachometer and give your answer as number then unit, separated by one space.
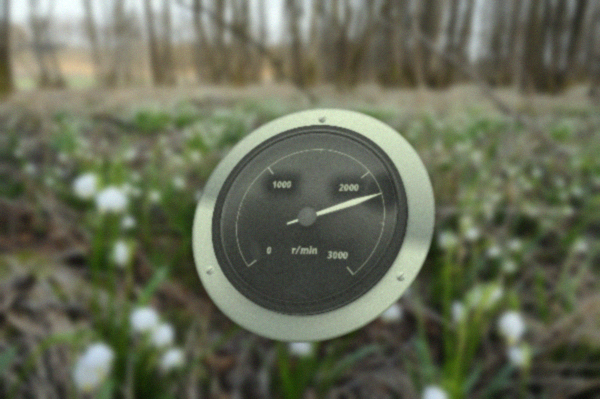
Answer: 2250 rpm
